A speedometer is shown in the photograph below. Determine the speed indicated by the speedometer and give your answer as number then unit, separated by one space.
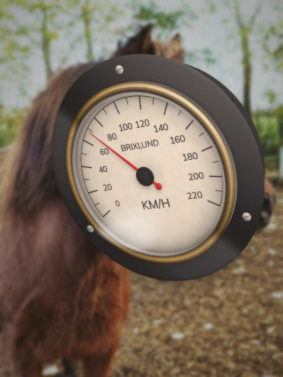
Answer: 70 km/h
